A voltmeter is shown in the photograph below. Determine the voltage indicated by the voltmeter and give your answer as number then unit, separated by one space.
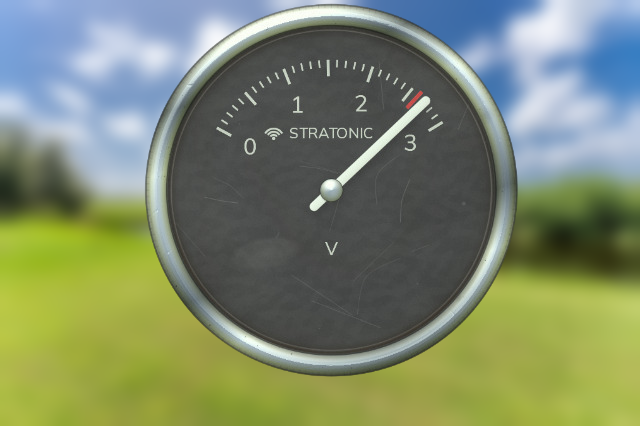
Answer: 2.7 V
